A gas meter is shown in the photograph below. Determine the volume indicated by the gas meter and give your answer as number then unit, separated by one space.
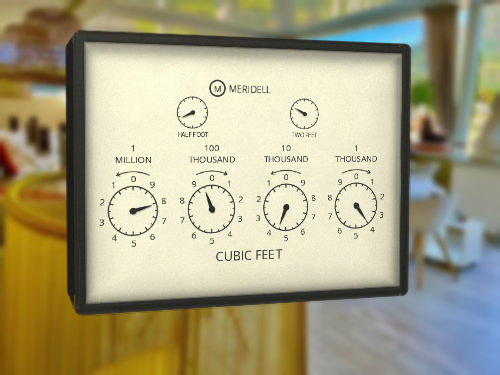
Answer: 794400 ft³
